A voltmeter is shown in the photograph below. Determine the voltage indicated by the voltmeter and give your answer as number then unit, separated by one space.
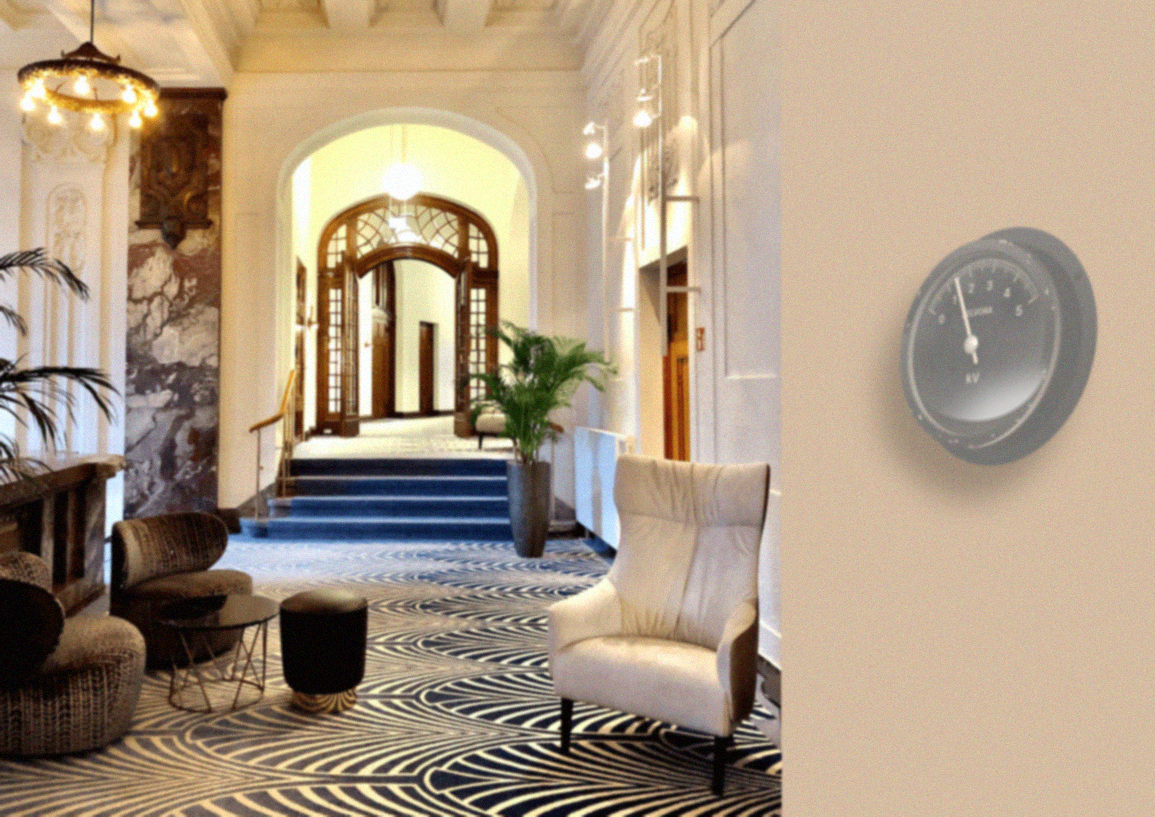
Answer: 1.5 kV
